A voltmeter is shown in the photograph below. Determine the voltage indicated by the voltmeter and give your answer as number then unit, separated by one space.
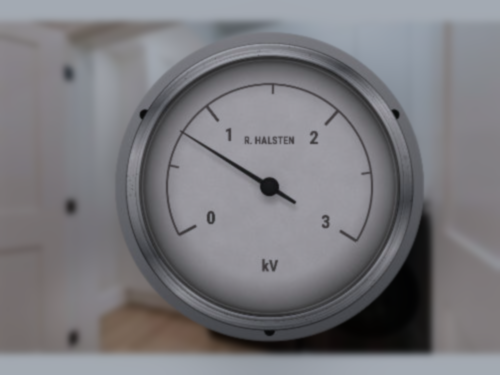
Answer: 0.75 kV
